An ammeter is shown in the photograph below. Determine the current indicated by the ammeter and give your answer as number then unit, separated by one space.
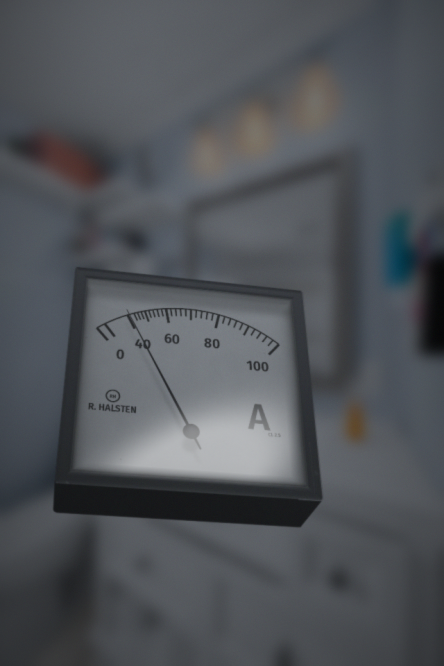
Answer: 40 A
